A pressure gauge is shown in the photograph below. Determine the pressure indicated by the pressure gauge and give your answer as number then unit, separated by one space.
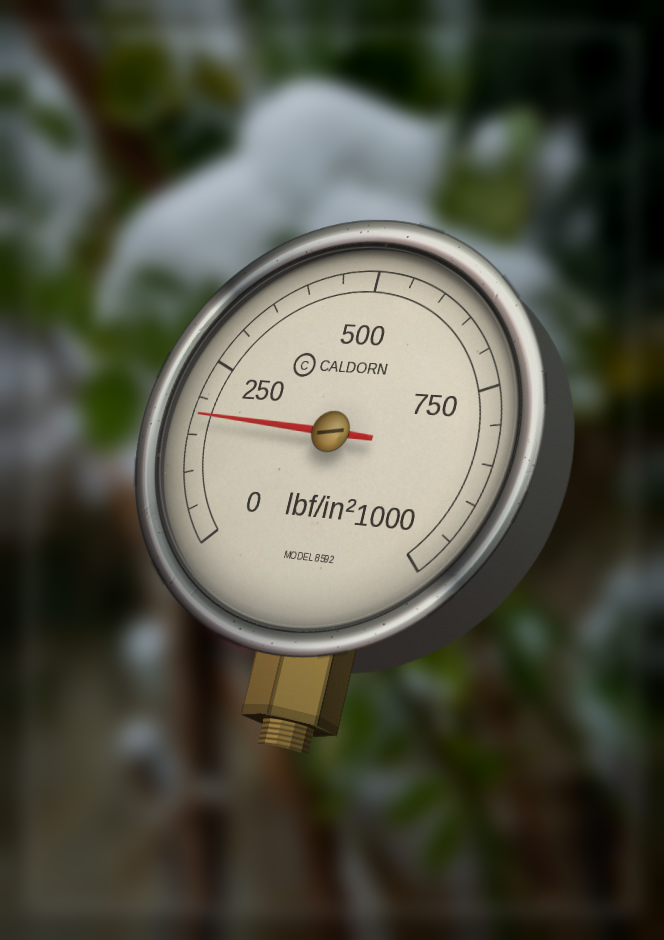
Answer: 175 psi
